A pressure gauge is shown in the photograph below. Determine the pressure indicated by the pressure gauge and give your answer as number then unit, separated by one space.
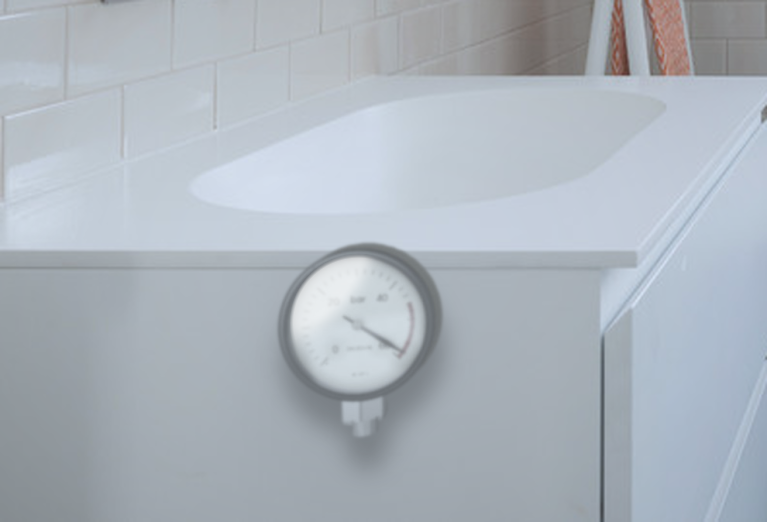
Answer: 58 bar
